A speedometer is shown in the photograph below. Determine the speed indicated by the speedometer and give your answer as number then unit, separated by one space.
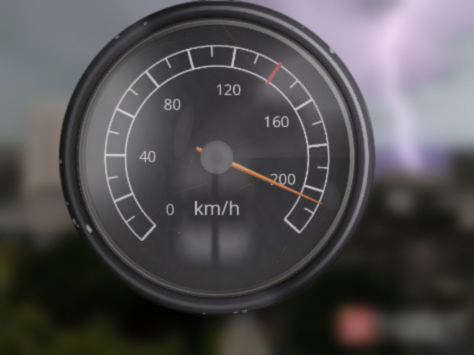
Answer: 205 km/h
